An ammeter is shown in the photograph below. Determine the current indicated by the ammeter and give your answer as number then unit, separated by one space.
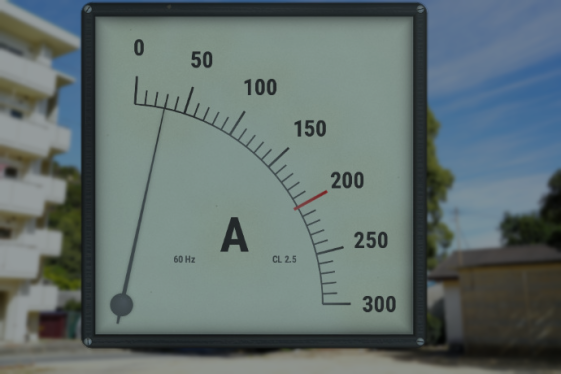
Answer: 30 A
